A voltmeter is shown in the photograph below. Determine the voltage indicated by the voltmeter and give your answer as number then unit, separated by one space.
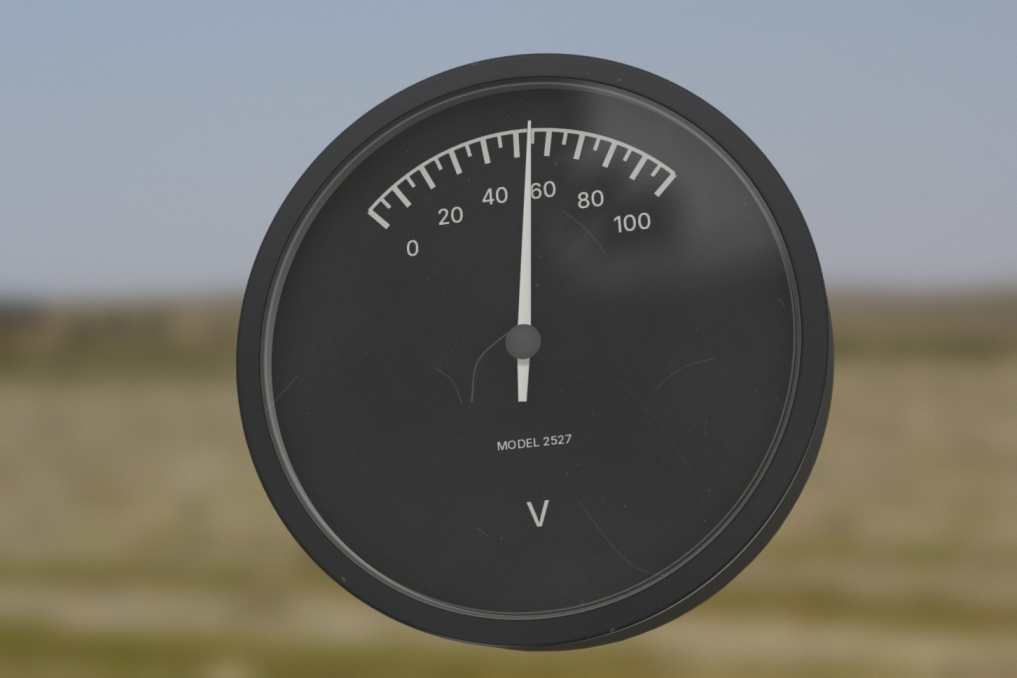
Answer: 55 V
